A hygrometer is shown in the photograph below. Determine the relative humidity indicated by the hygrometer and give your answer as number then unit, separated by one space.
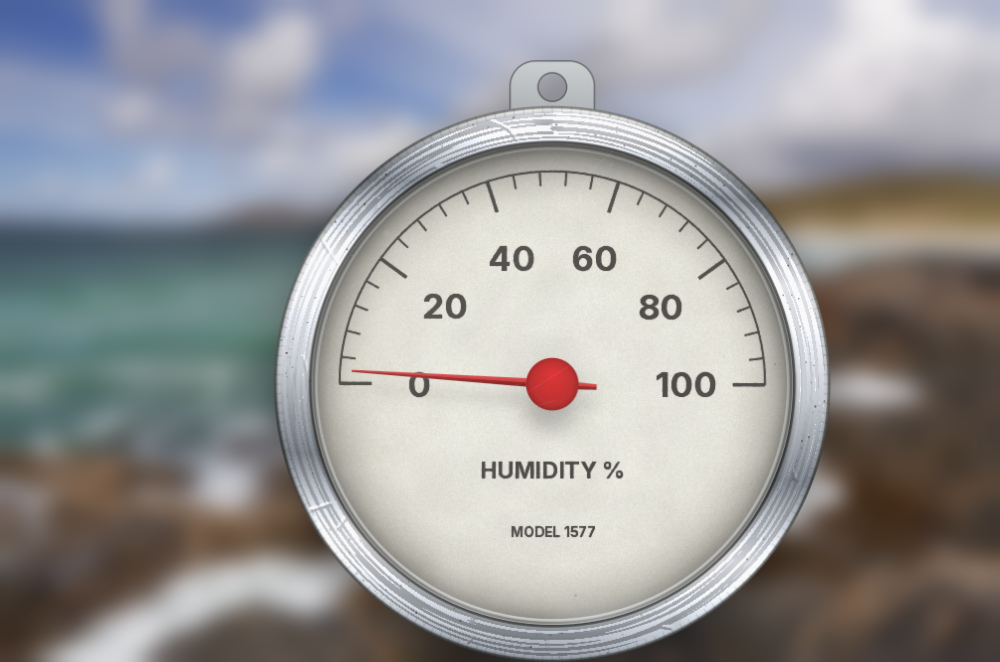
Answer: 2 %
